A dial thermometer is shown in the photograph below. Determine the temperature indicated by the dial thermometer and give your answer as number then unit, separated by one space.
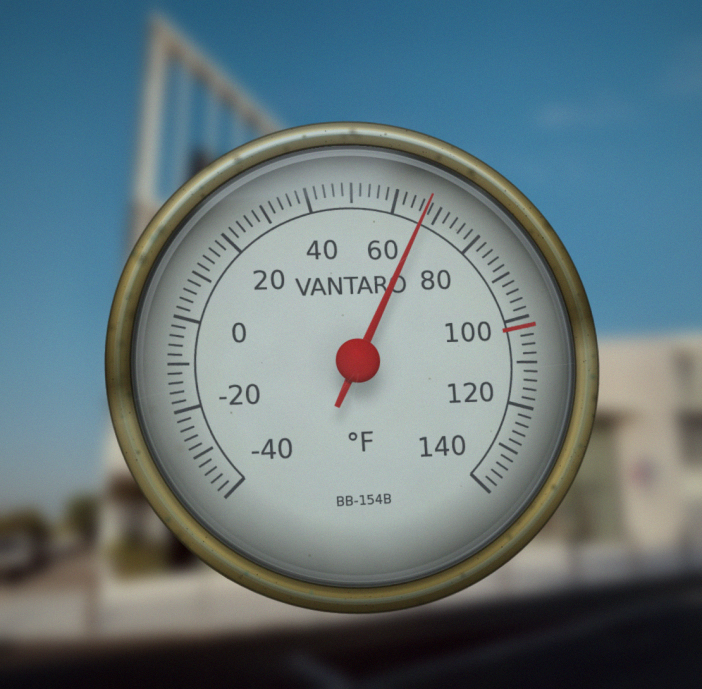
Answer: 67 °F
